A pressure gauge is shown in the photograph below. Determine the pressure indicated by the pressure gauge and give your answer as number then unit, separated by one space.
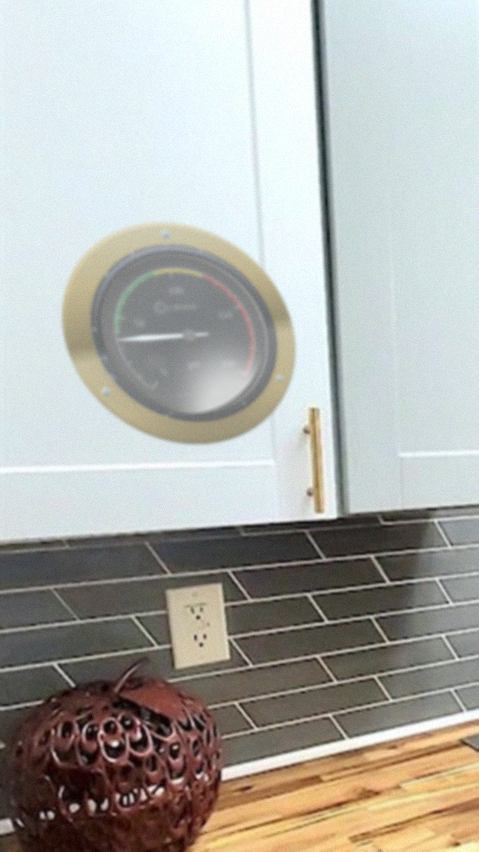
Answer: 35 psi
